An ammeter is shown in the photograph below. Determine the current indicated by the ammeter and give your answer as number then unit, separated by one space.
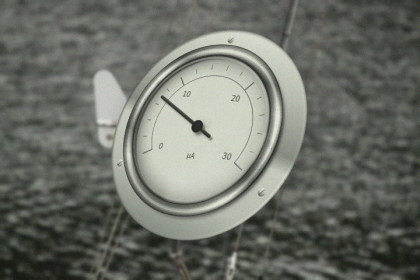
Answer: 7 µA
